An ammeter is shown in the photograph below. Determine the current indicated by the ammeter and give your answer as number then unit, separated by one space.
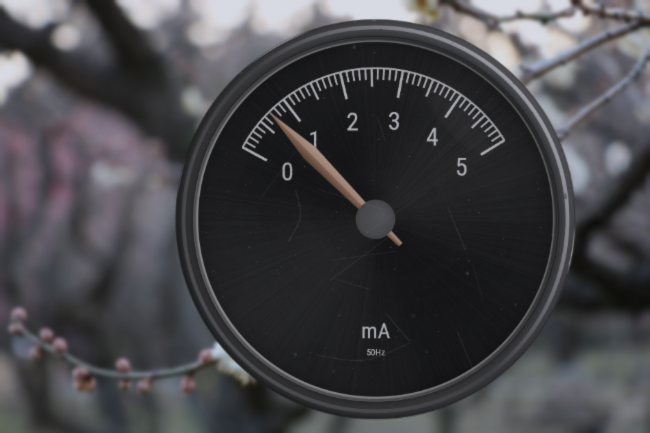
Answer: 0.7 mA
